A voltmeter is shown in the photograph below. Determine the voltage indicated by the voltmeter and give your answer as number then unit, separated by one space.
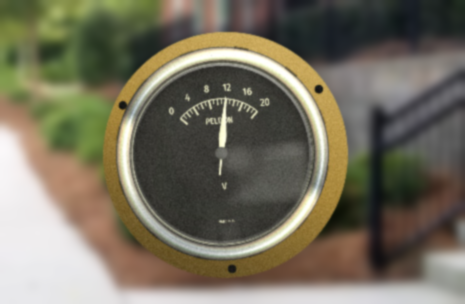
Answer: 12 V
